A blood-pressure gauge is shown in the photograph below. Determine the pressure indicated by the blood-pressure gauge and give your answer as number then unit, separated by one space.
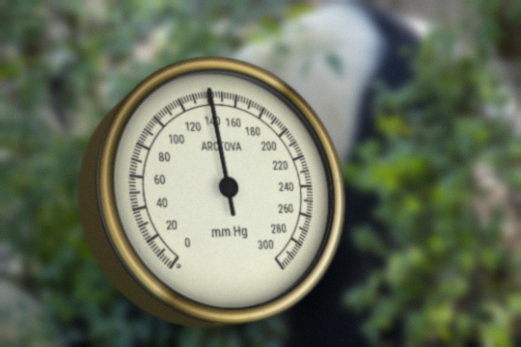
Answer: 140 mmHg
